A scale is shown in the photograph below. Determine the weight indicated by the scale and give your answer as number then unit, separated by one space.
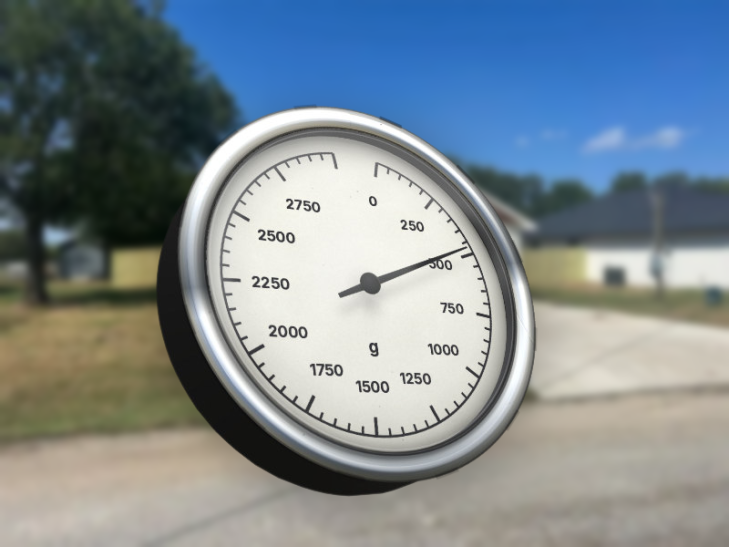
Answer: 475 g
